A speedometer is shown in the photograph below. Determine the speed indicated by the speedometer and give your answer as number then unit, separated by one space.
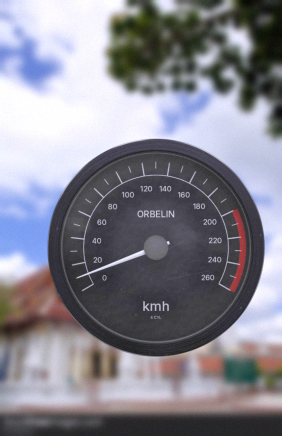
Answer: 10 km/h
